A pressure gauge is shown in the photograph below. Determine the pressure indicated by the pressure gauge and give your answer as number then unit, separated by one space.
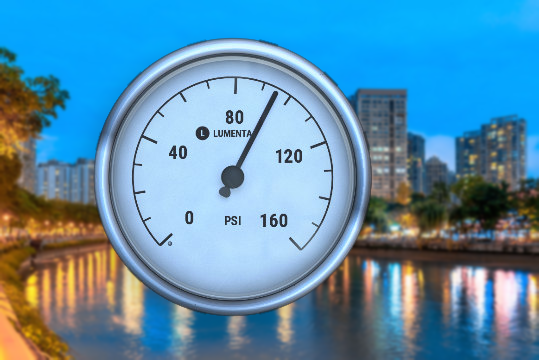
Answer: 95 psi
